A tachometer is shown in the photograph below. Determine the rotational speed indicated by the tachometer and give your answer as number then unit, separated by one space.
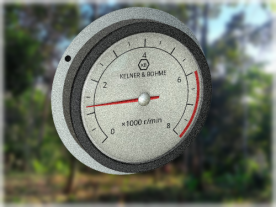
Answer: 1250 rpm
